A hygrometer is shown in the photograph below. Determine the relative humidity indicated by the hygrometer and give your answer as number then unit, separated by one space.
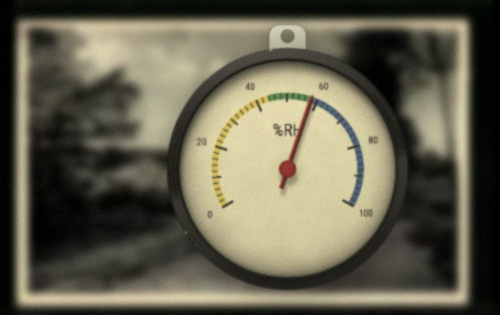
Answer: 58 %
